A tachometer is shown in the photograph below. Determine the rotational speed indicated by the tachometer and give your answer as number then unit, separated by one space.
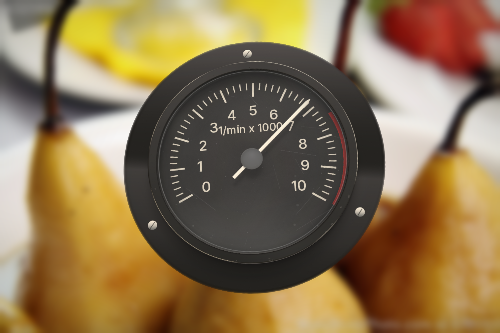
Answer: 6800 rpm
